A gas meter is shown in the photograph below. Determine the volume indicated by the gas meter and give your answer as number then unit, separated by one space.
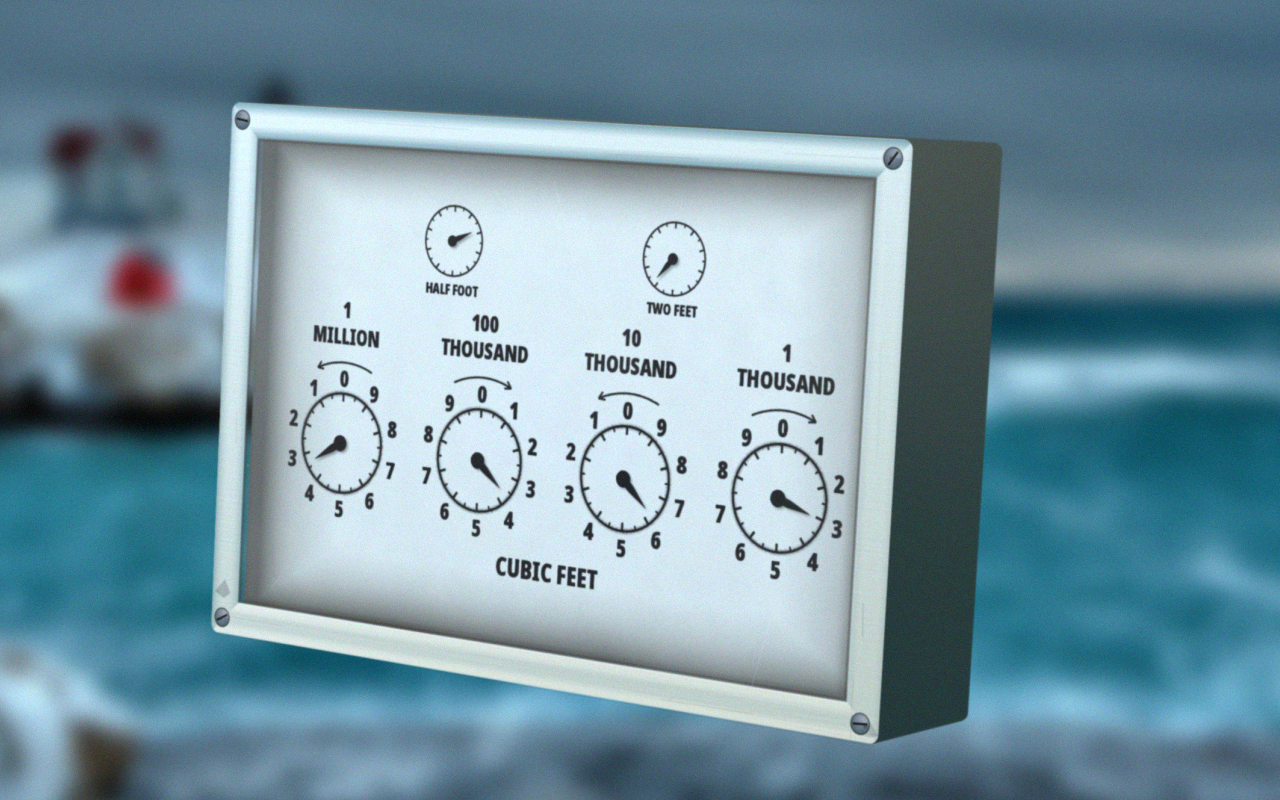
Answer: 336300 ft³
